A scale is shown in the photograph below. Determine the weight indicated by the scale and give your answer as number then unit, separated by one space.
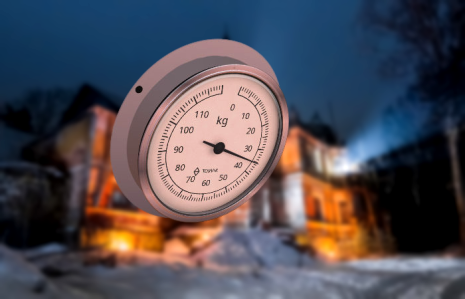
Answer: 35 kg
